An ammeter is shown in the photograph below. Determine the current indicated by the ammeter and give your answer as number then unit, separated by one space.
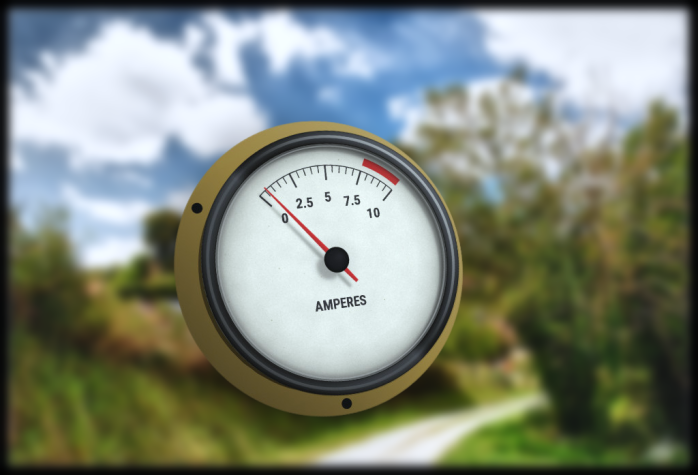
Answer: 0.5 A
